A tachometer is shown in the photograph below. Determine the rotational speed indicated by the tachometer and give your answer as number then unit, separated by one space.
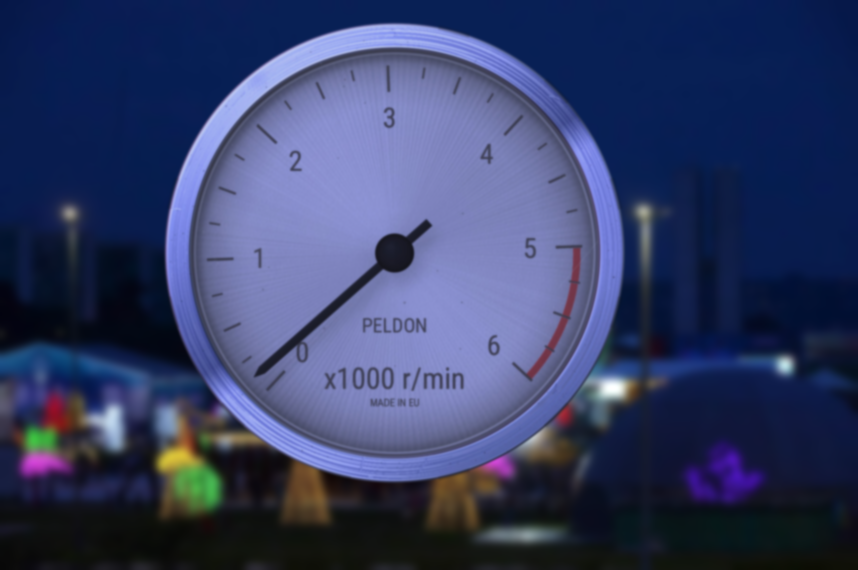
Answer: 125 rpm
